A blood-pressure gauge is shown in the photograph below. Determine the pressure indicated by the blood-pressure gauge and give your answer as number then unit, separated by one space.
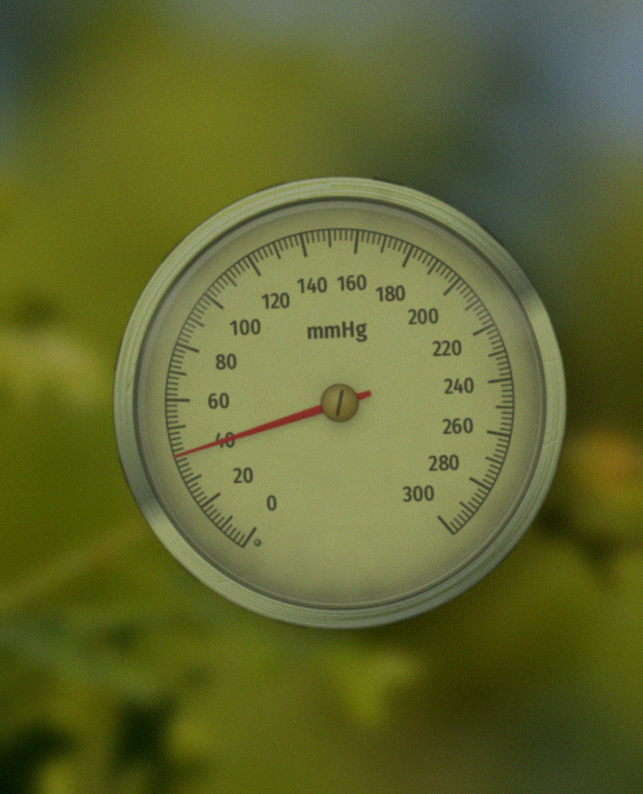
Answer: 40 mmHg
